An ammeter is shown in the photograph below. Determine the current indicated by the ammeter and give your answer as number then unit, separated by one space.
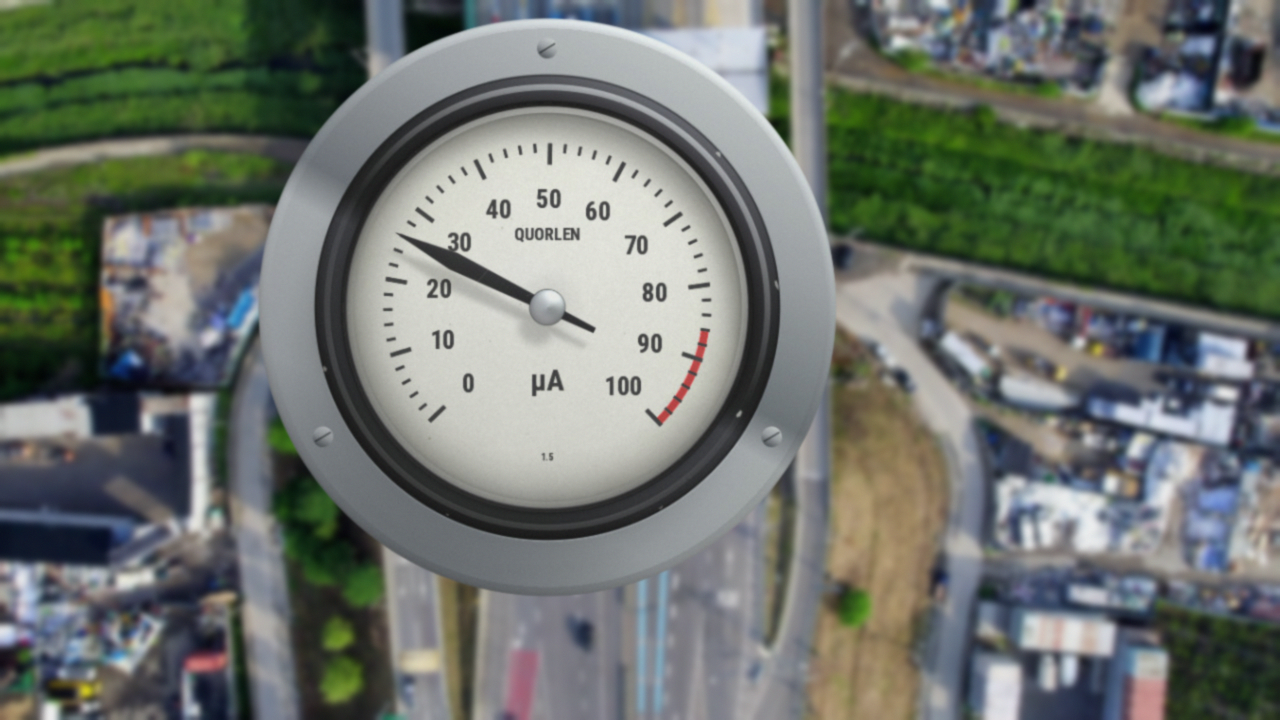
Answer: 26 µA
